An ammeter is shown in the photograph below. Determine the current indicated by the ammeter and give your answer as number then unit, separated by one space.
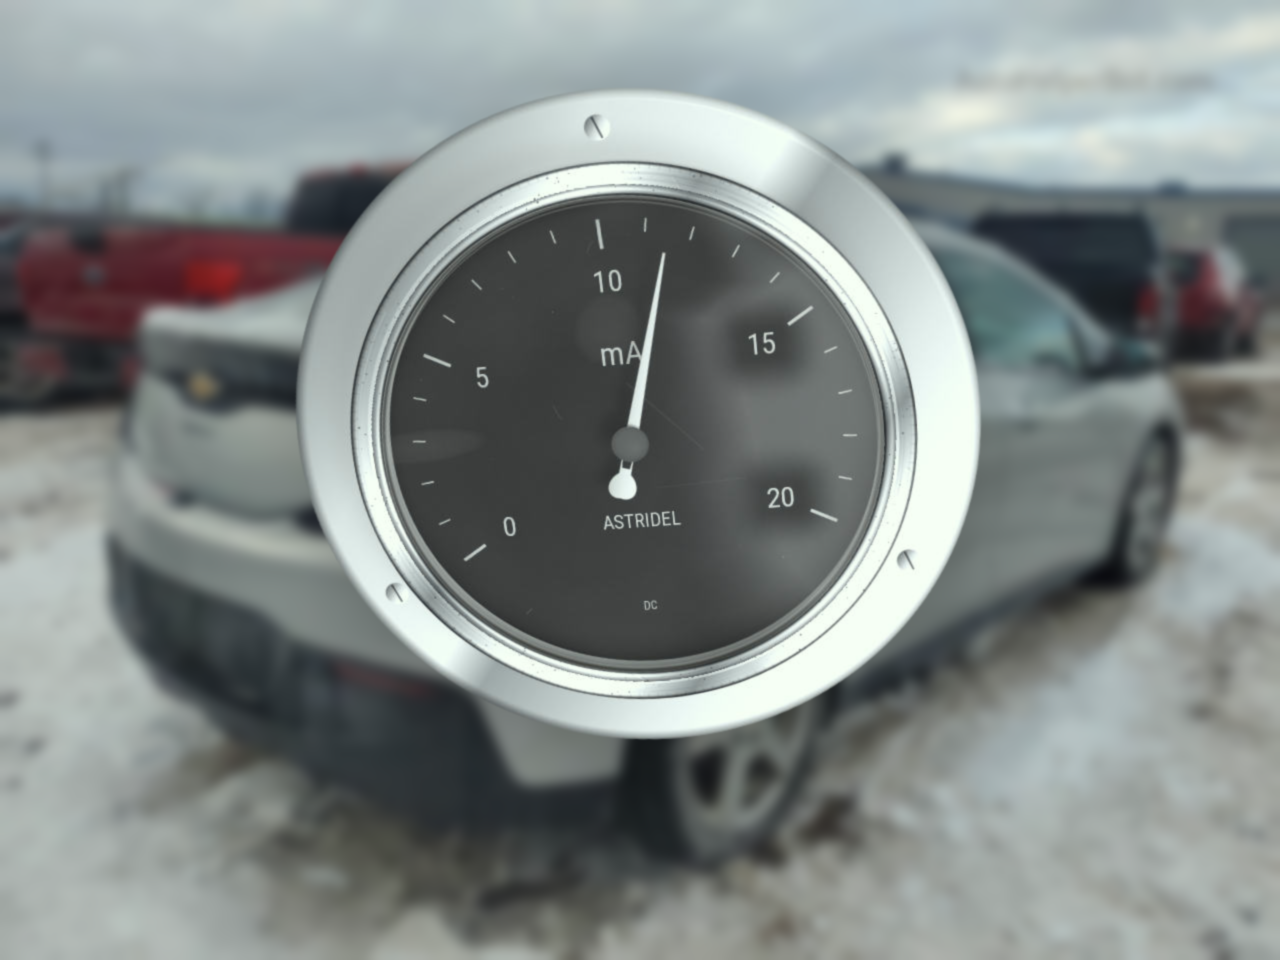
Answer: 11.5 mA
